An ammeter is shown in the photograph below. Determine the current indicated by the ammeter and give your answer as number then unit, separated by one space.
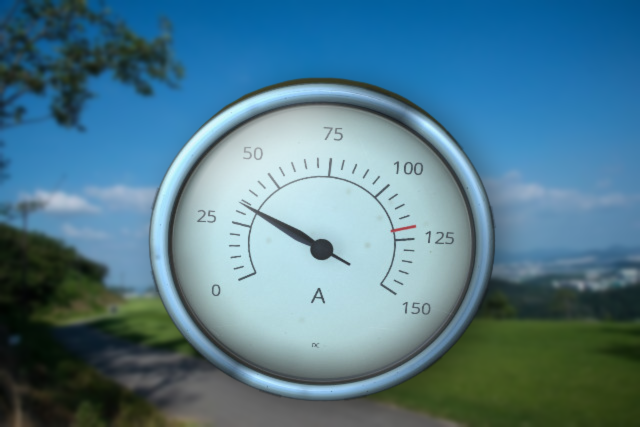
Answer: 35 A
